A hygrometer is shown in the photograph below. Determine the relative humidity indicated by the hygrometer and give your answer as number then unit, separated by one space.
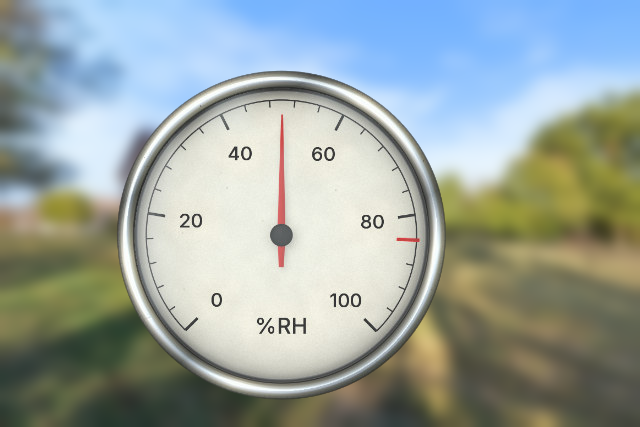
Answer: 50 %
